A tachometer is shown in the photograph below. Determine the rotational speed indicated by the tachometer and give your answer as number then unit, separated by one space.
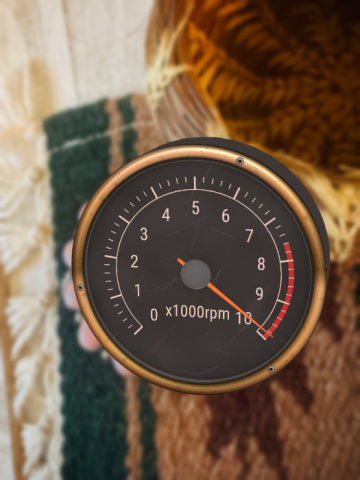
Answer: 9800 rpm
